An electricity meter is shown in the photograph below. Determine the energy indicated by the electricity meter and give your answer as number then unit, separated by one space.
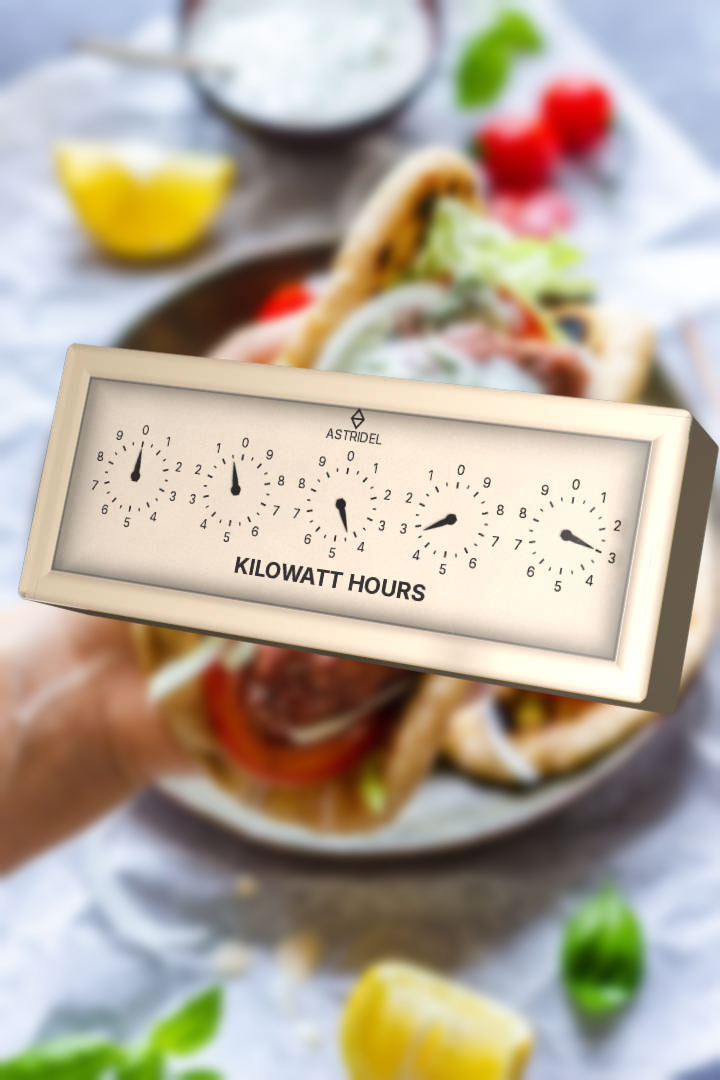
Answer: 433 kWh
